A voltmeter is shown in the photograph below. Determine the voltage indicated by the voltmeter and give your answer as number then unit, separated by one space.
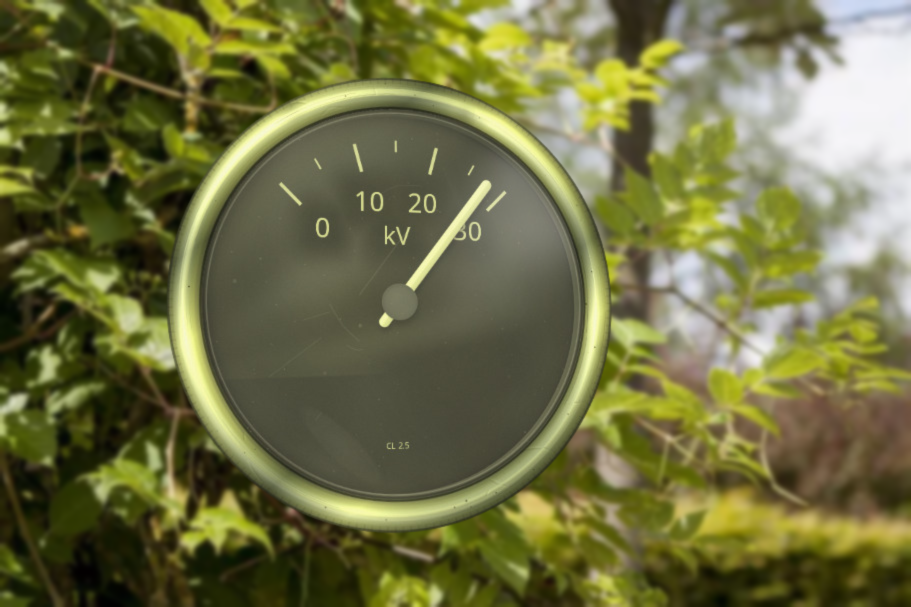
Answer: 27.5 kV
